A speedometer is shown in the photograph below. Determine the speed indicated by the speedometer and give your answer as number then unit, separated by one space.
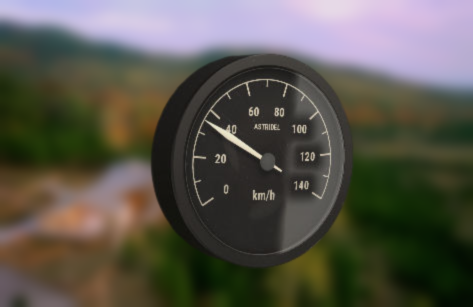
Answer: 35 km/h
